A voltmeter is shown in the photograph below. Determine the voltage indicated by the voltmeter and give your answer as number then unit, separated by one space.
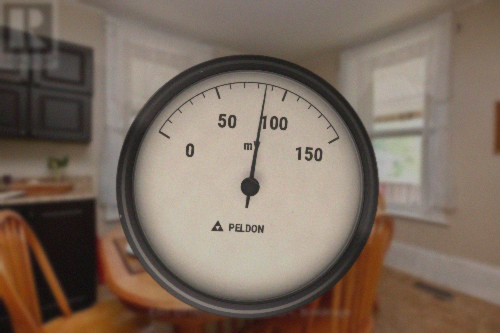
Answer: 85 mV
